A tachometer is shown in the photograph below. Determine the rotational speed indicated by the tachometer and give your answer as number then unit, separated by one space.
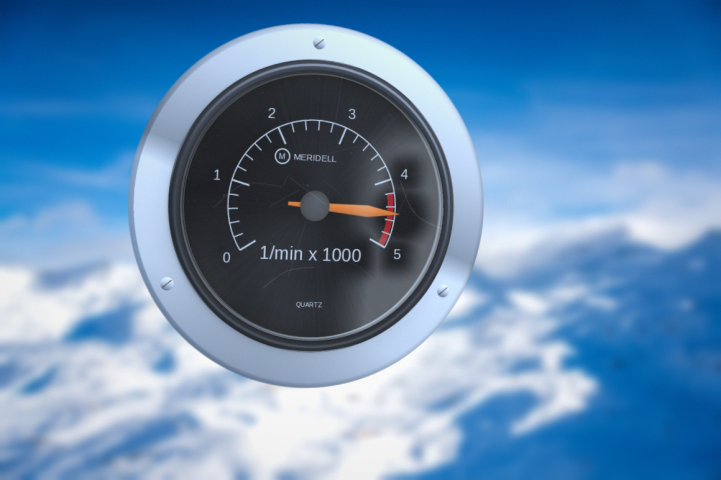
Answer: 4500 rpm
